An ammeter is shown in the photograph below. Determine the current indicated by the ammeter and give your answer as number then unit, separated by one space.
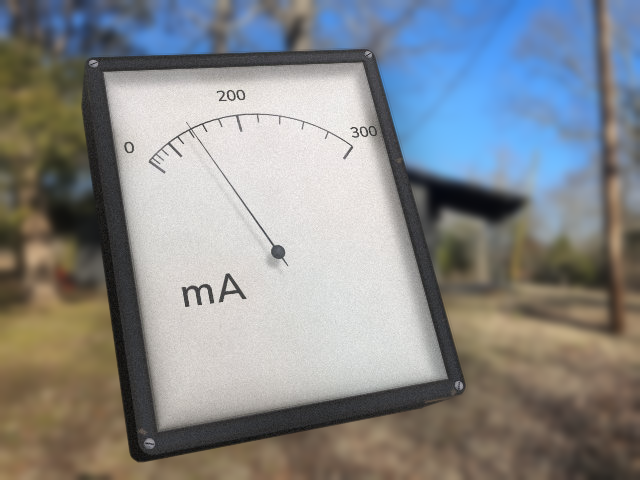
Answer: 140 mA
